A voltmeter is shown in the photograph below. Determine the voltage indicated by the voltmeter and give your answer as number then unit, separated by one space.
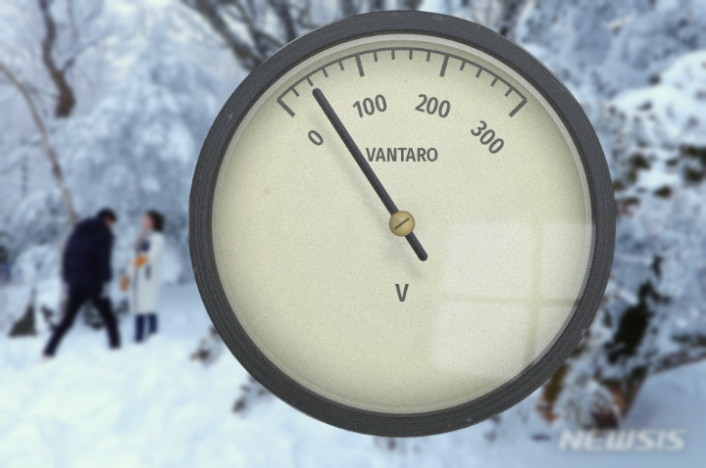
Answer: 40 V
